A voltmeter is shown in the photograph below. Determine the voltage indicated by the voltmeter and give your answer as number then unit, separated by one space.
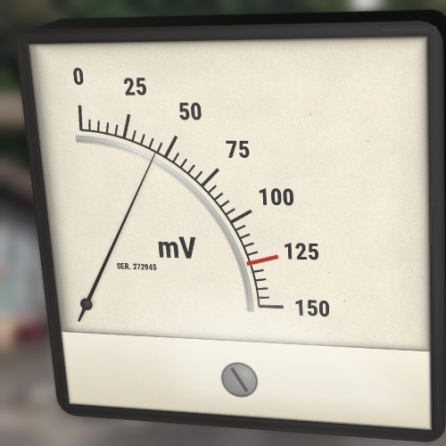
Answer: 45 mV
